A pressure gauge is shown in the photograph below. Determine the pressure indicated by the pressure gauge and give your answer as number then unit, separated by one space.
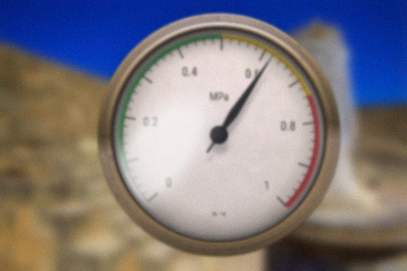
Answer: 0.62 MPa
